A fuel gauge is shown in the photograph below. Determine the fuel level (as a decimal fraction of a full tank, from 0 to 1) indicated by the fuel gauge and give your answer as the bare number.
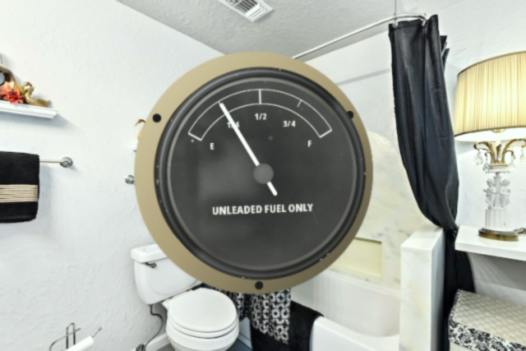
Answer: 0.25
